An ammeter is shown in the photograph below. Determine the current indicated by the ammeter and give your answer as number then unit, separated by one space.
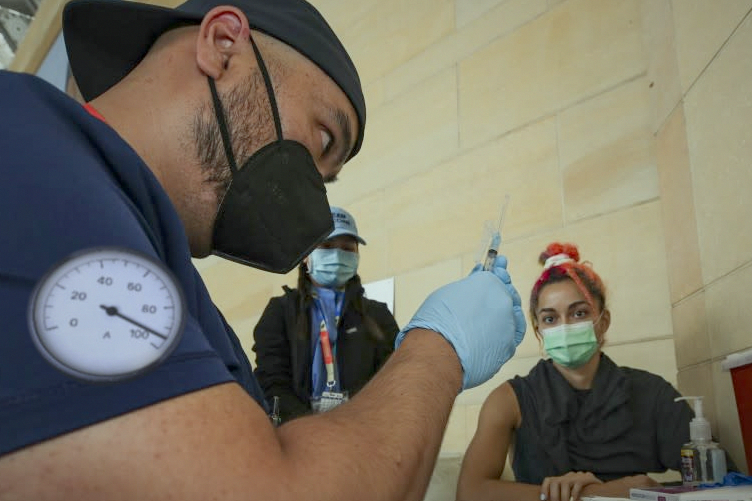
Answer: 95 A
